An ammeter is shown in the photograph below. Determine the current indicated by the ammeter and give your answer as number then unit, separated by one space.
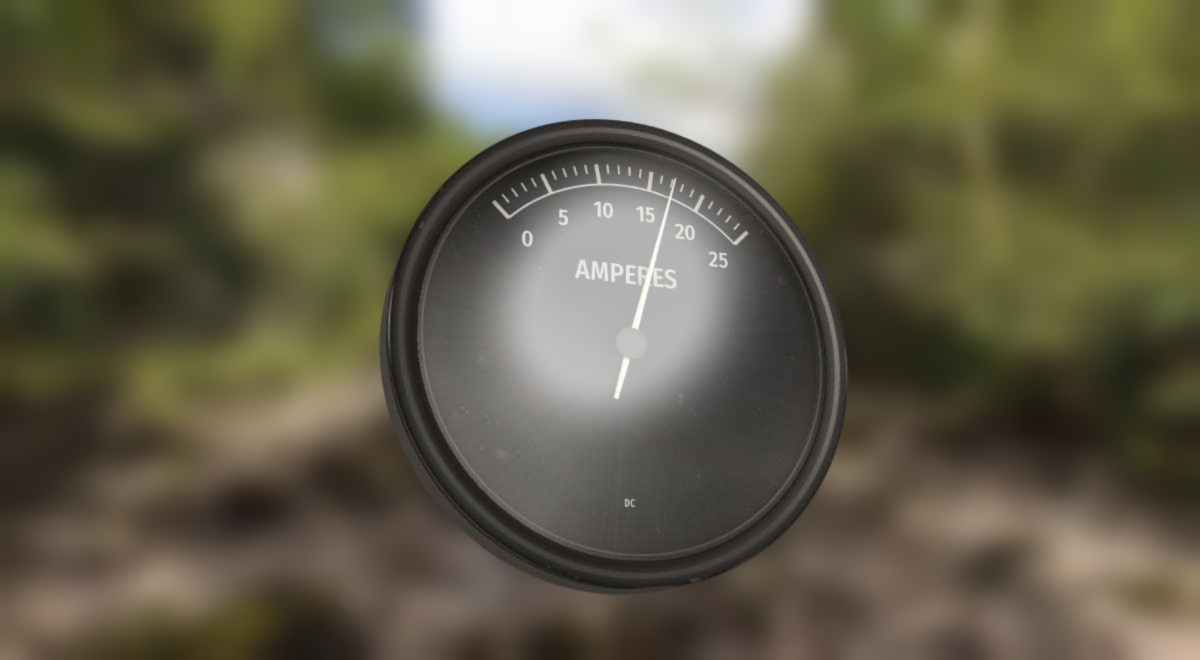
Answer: 17 A
